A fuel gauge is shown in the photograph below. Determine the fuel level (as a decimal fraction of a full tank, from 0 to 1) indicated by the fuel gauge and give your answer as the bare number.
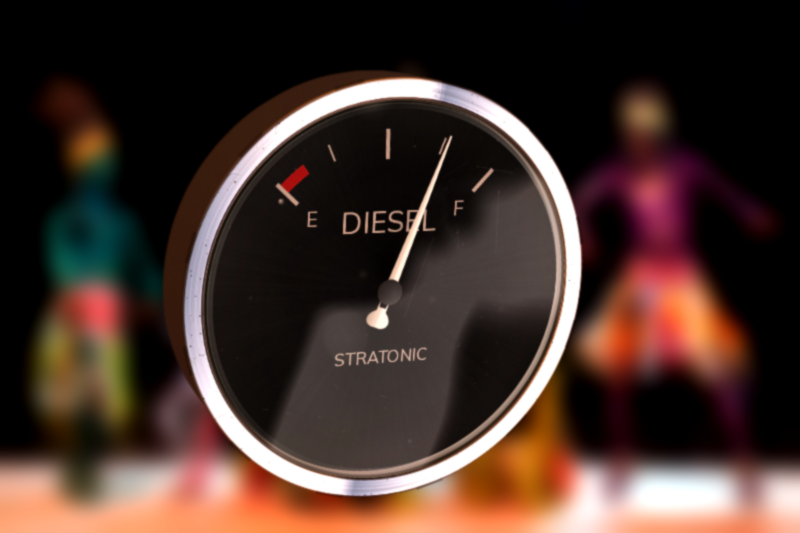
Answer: 0.75
